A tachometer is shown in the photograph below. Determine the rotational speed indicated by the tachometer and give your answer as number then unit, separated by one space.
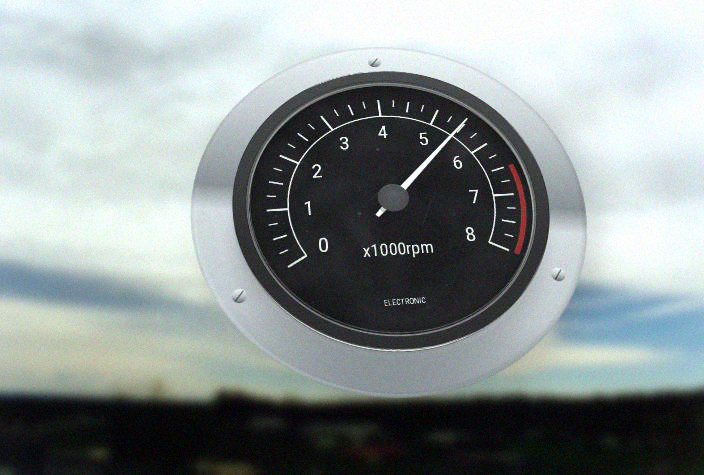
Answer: 5500 rpm
